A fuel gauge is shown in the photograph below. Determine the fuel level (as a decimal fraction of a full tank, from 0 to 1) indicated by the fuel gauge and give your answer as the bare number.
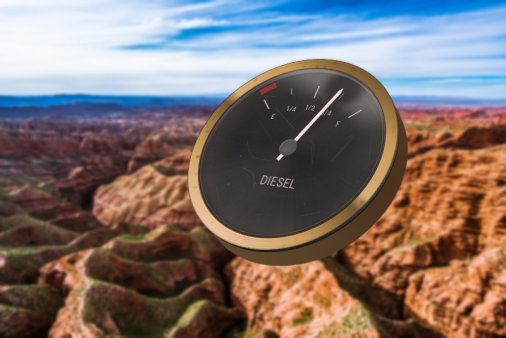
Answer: 0.75
